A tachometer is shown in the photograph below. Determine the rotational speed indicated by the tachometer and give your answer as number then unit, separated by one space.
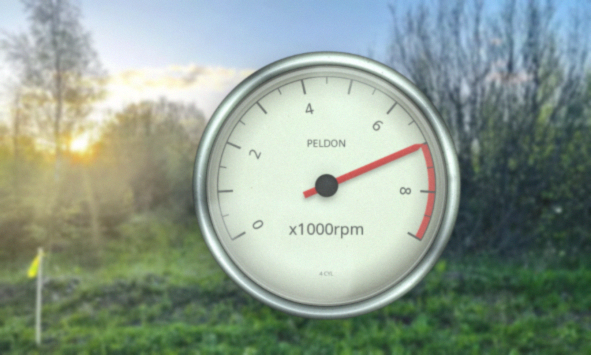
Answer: 7000 rpm
